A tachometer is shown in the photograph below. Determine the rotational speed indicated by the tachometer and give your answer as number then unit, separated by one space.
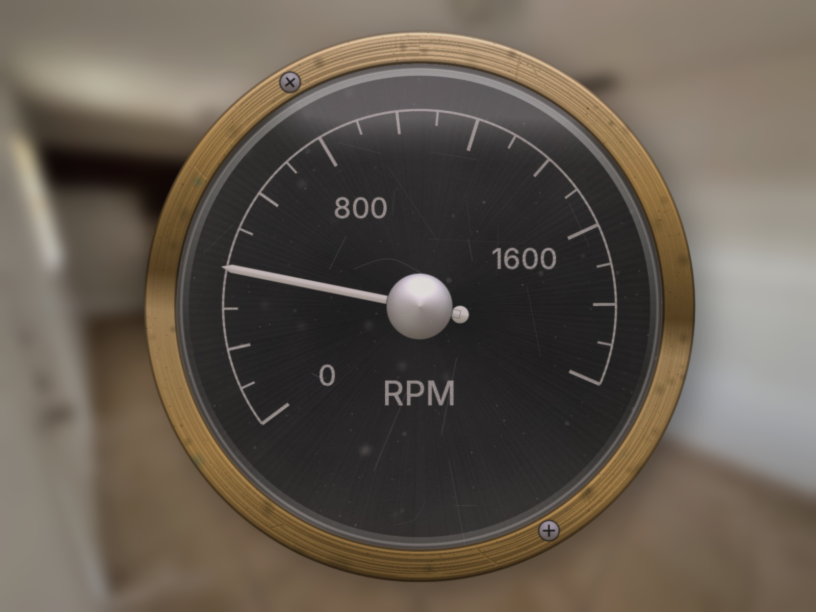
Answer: 400 rpm
